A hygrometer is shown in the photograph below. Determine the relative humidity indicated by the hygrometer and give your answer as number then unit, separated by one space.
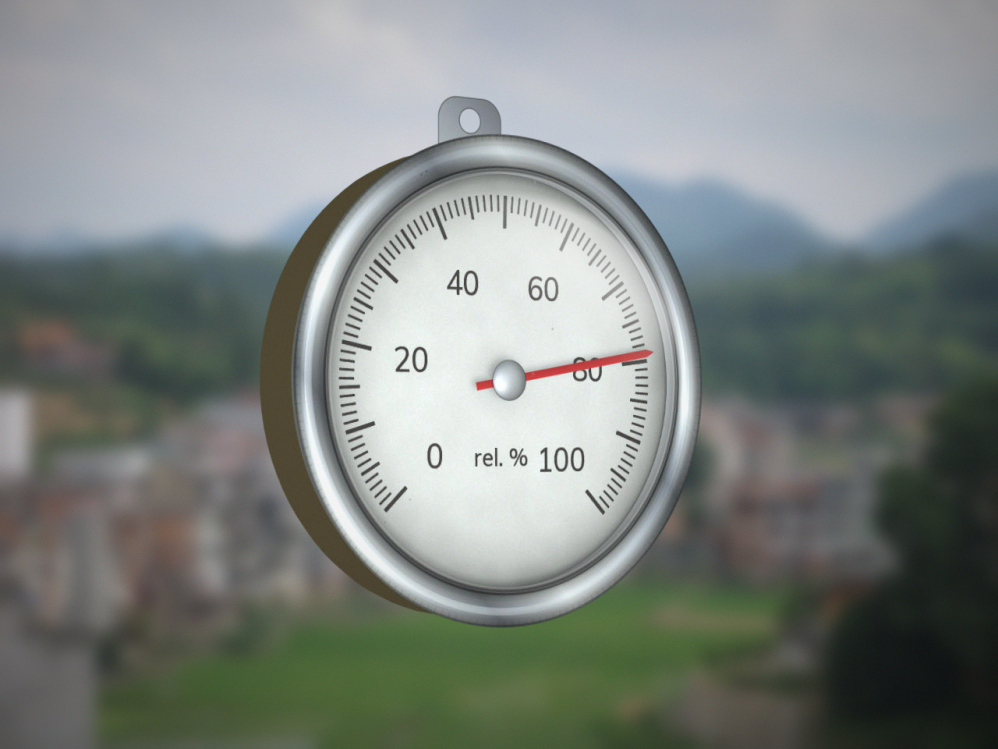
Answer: 79 %
